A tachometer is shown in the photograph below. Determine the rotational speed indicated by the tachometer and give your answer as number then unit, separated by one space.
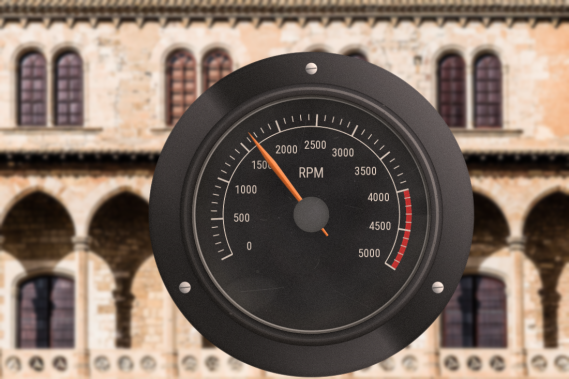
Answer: 1650 rpm
